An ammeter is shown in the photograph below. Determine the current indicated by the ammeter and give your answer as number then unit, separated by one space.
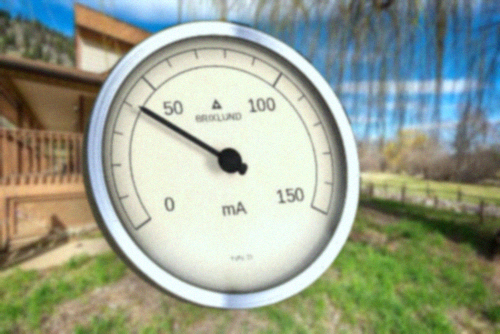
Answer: 40 mA
